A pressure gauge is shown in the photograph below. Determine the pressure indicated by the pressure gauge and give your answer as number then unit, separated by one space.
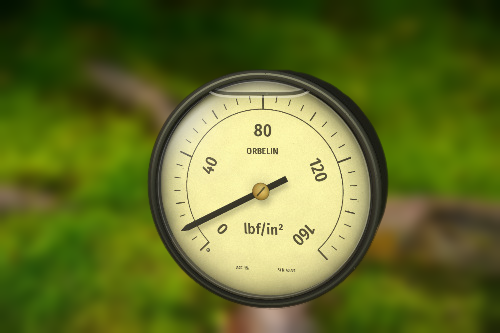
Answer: 10 psi
